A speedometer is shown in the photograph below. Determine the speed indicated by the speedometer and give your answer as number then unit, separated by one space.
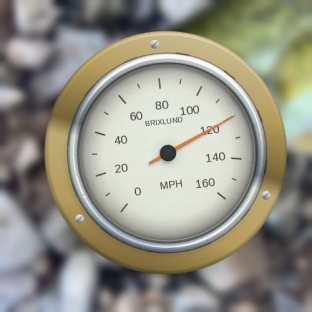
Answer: 120 mph
